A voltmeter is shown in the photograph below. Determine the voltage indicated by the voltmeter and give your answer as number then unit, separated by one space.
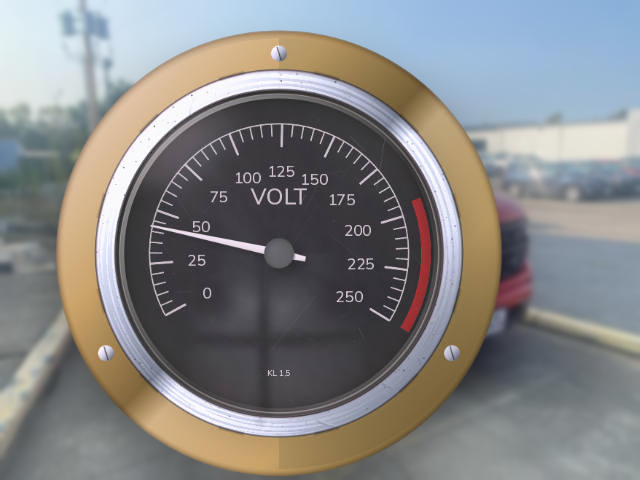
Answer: 42.5 V
